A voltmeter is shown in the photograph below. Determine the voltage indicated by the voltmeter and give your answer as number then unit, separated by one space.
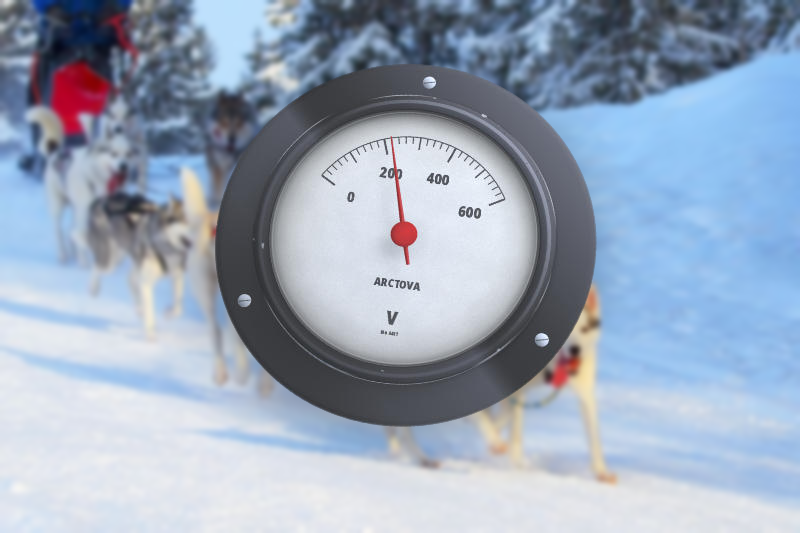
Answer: 220 V
